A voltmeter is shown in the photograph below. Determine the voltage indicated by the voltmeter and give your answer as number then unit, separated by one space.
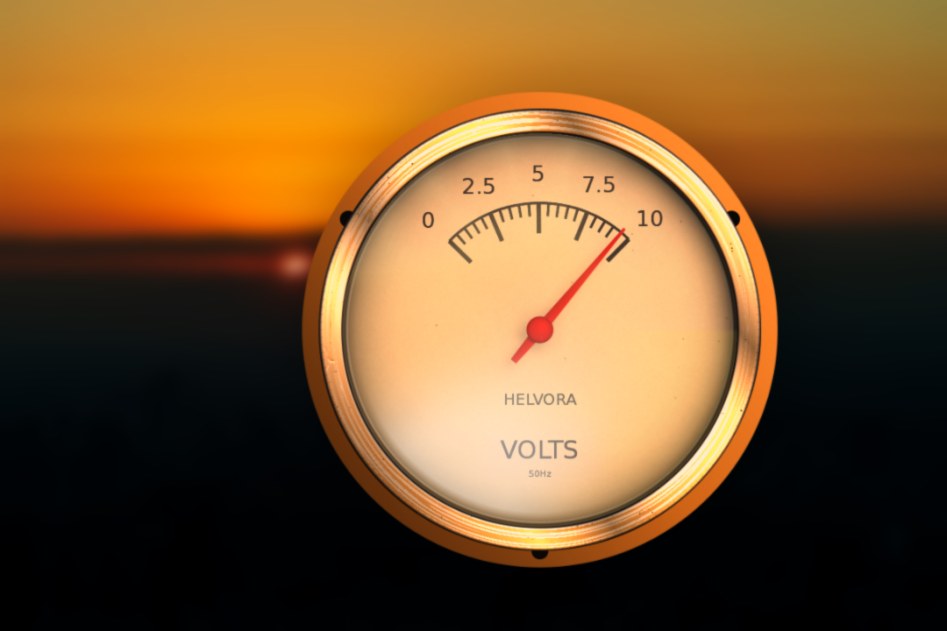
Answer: 9.5 V
